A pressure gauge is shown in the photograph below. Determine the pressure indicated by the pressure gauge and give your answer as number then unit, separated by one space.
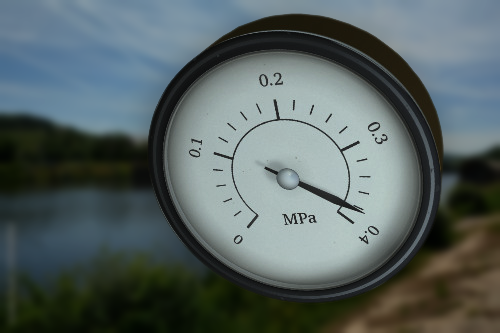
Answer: 0.38 MPa
